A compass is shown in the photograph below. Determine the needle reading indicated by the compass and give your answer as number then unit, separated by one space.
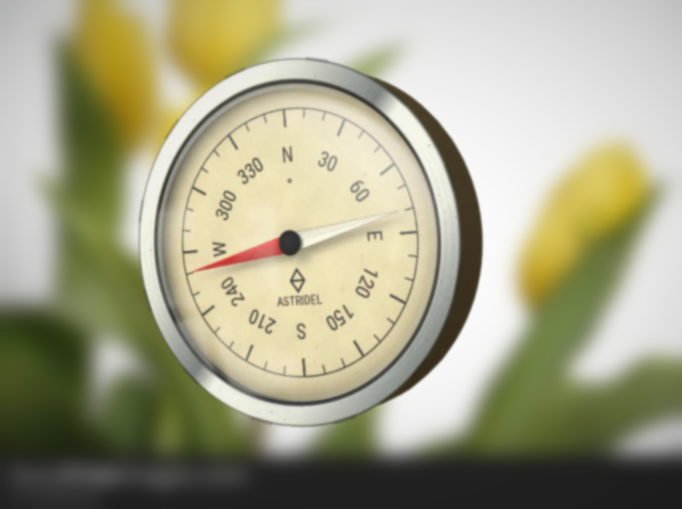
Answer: 260 °
